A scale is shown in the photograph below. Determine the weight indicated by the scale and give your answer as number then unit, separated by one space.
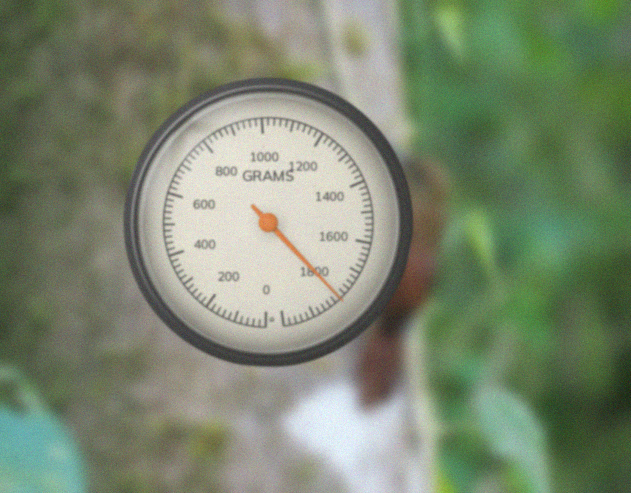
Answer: 1800 g
